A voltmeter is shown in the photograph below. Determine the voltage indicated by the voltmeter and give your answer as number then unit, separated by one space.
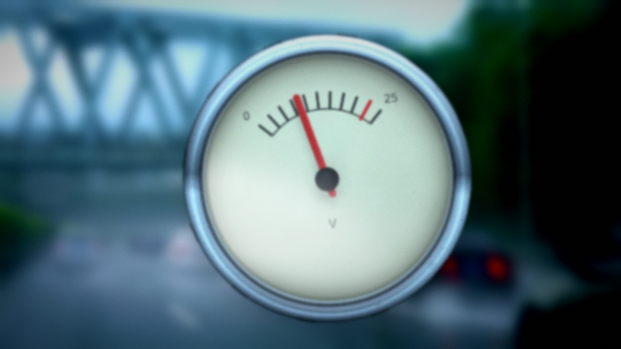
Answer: 8.75 V
